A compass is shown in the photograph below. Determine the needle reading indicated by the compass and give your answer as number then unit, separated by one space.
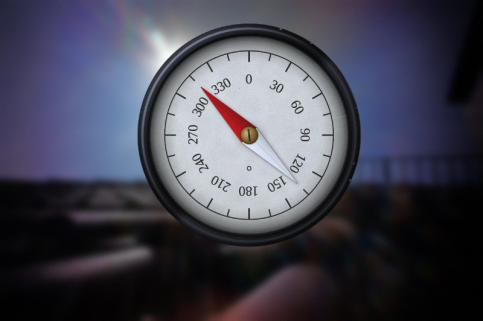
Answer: 315 °
